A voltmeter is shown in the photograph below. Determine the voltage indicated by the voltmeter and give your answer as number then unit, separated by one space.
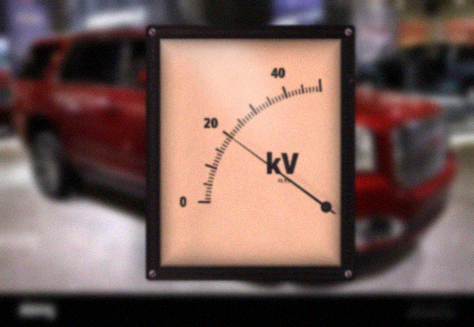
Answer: 20 kV
